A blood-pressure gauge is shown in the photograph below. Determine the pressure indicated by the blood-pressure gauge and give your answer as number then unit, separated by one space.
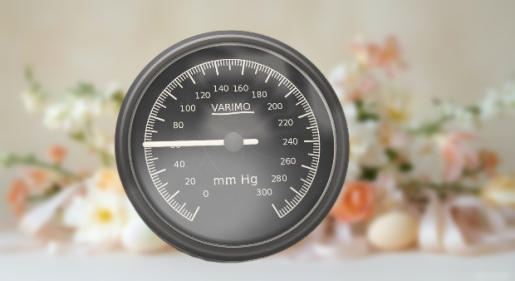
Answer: 60 mmHg
